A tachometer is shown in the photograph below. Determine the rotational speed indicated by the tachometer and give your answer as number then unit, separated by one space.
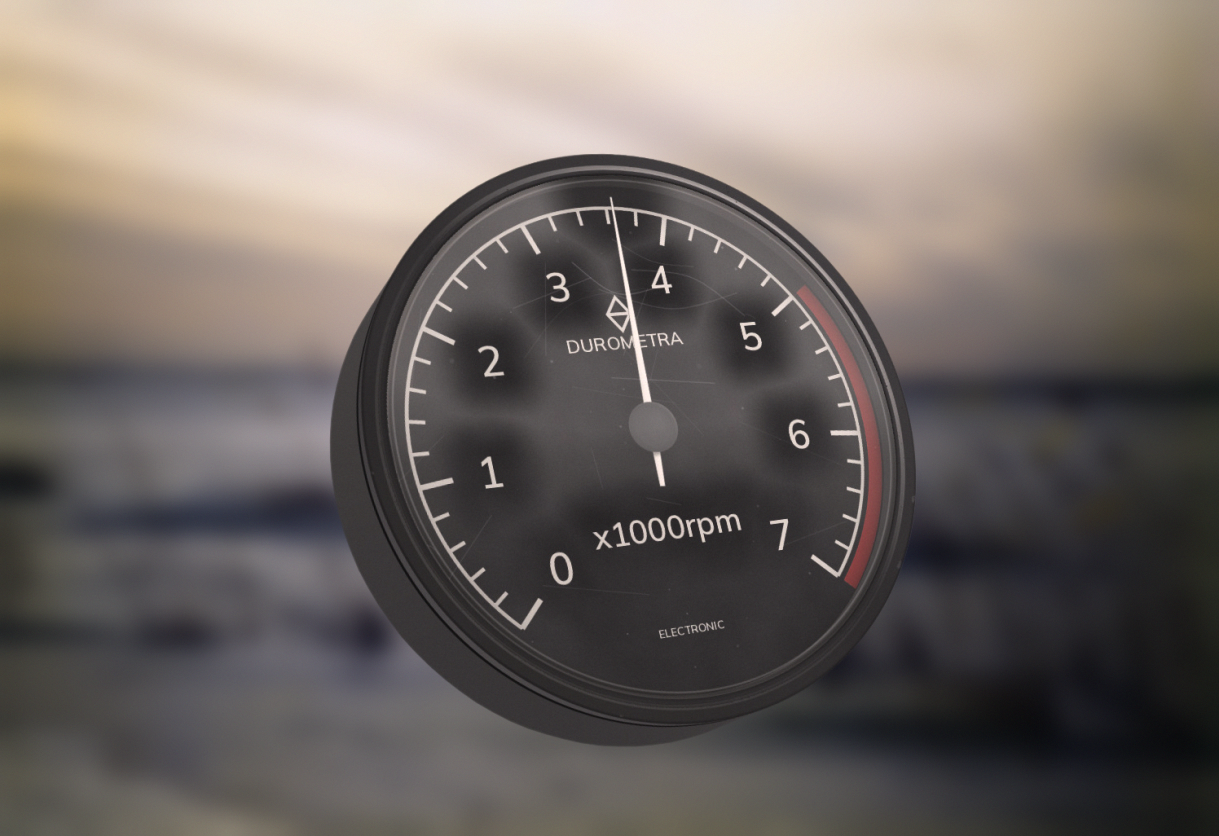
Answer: 3600 rpm
